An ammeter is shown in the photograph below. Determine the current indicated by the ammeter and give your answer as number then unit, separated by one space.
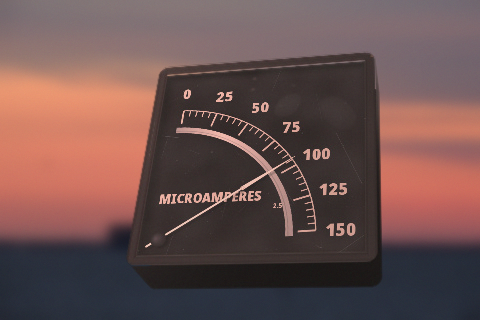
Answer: 95 µA
